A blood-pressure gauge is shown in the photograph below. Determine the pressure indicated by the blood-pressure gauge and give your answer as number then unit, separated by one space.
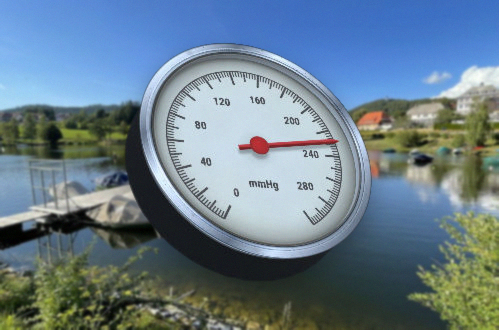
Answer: 230 mmHg
